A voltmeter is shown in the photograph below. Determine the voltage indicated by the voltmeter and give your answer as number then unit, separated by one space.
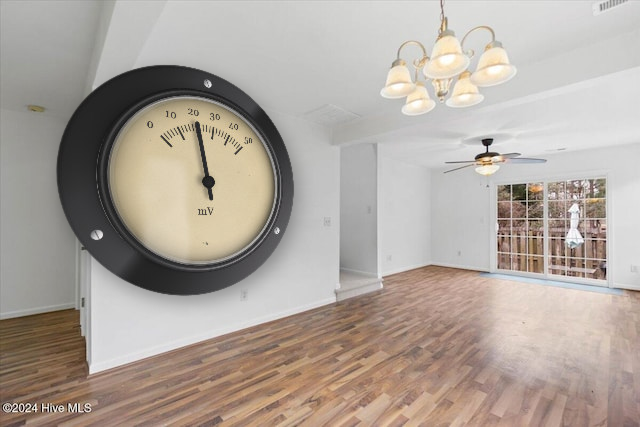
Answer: 20 mV
